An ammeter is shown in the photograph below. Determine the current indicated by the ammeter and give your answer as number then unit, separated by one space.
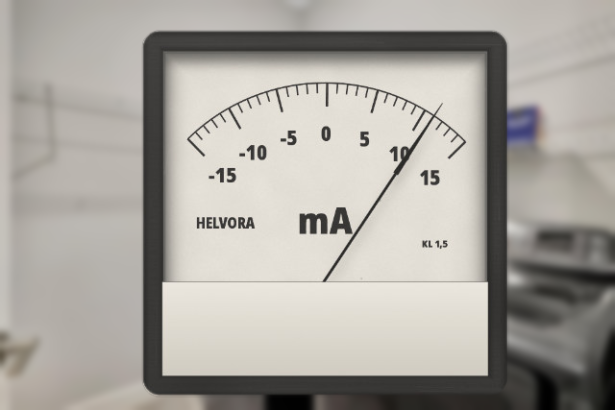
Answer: 11 mA
